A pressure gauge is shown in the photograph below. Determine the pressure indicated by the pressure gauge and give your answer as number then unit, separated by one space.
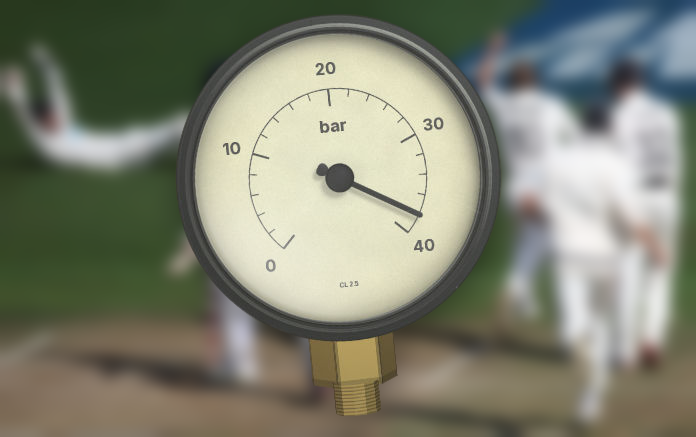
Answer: 38 bar
